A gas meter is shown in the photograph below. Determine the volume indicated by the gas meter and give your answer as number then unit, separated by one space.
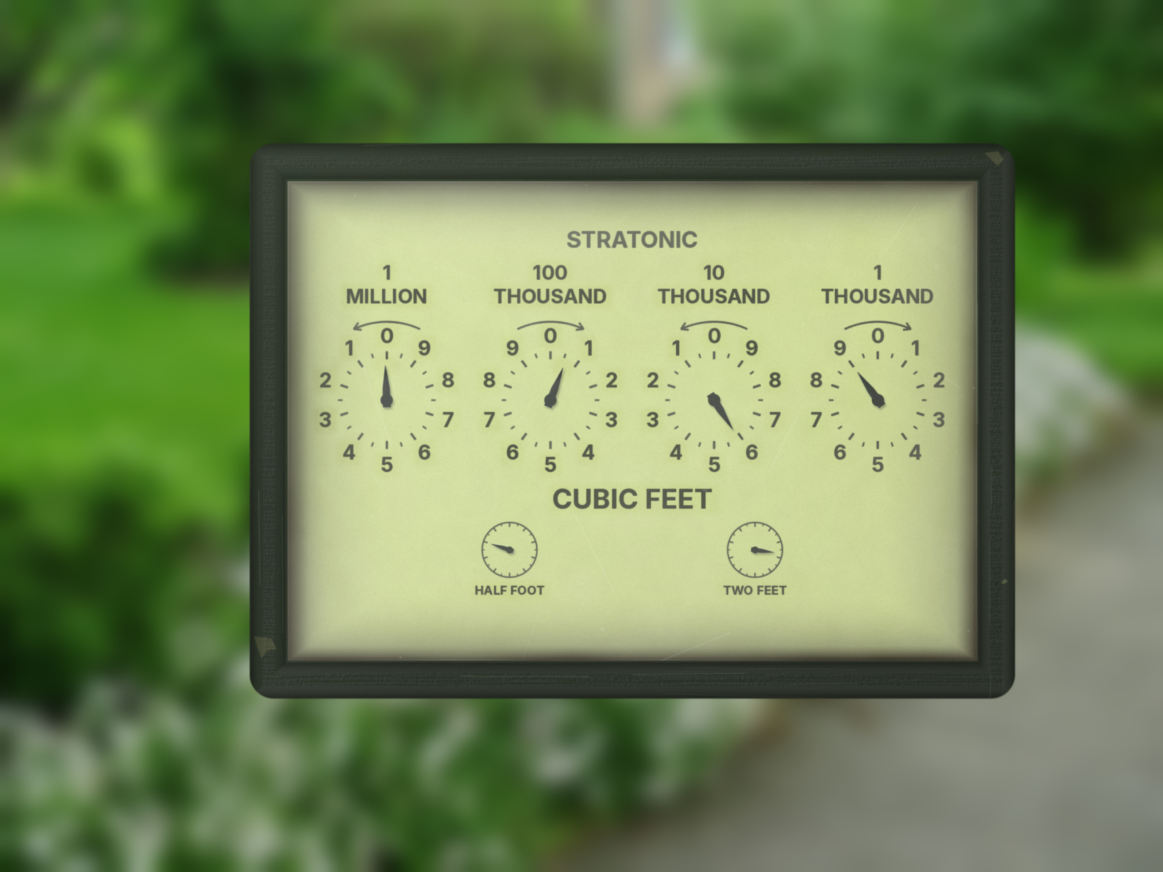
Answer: 5900 ft³
